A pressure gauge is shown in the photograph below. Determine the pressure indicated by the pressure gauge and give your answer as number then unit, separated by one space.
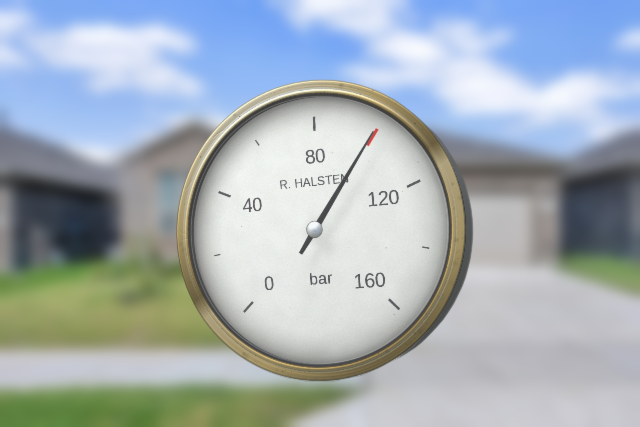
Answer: 100 bar
